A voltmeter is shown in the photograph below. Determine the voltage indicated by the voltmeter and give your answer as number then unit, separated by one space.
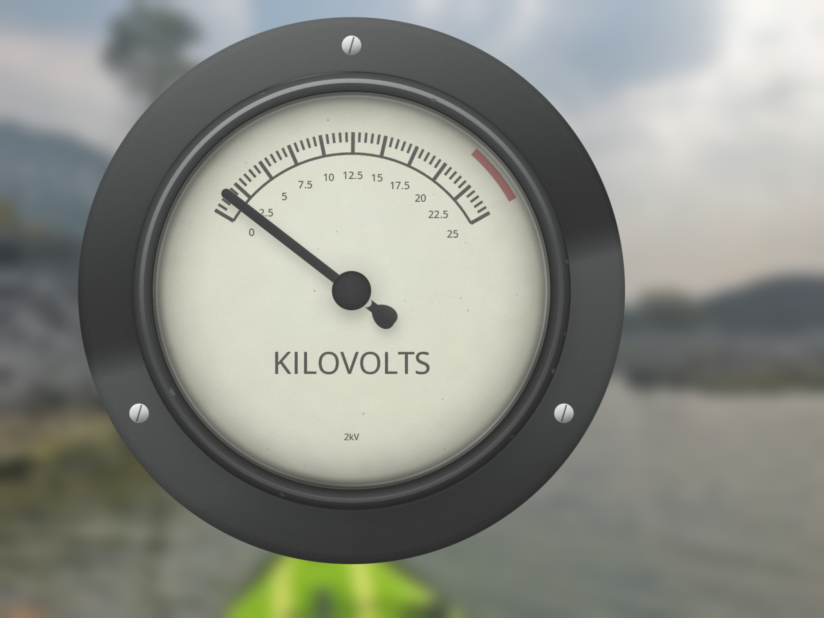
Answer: 1.5 kV
